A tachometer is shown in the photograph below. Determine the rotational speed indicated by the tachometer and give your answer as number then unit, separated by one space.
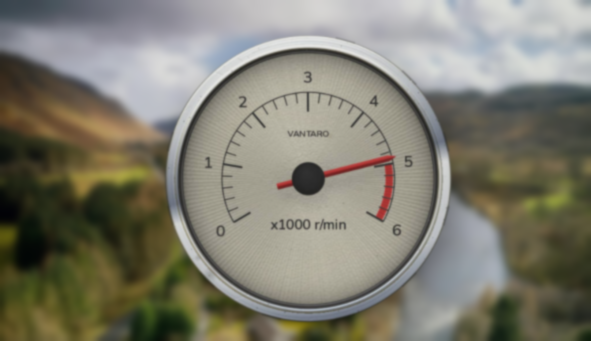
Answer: 4900 rpm
